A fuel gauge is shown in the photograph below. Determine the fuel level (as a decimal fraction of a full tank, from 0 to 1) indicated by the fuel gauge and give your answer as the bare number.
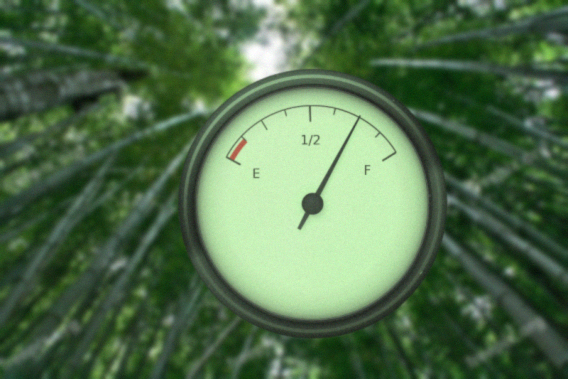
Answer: 0.75
